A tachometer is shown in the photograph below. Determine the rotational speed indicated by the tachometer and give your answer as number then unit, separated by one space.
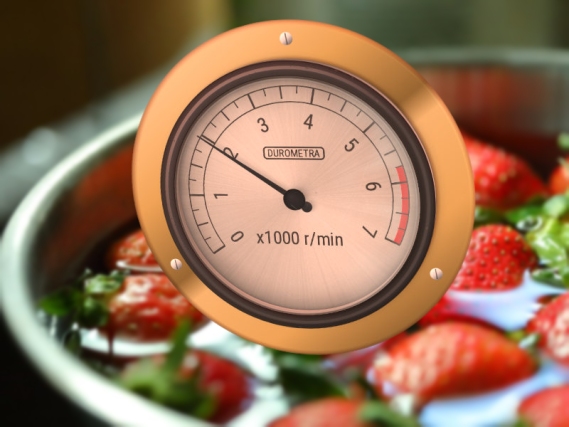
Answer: 2000 rpm
